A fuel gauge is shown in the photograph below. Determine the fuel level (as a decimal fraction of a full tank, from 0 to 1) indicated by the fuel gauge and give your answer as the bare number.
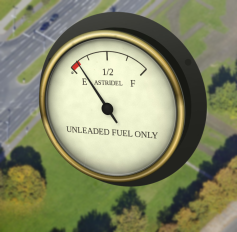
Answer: 0.125
